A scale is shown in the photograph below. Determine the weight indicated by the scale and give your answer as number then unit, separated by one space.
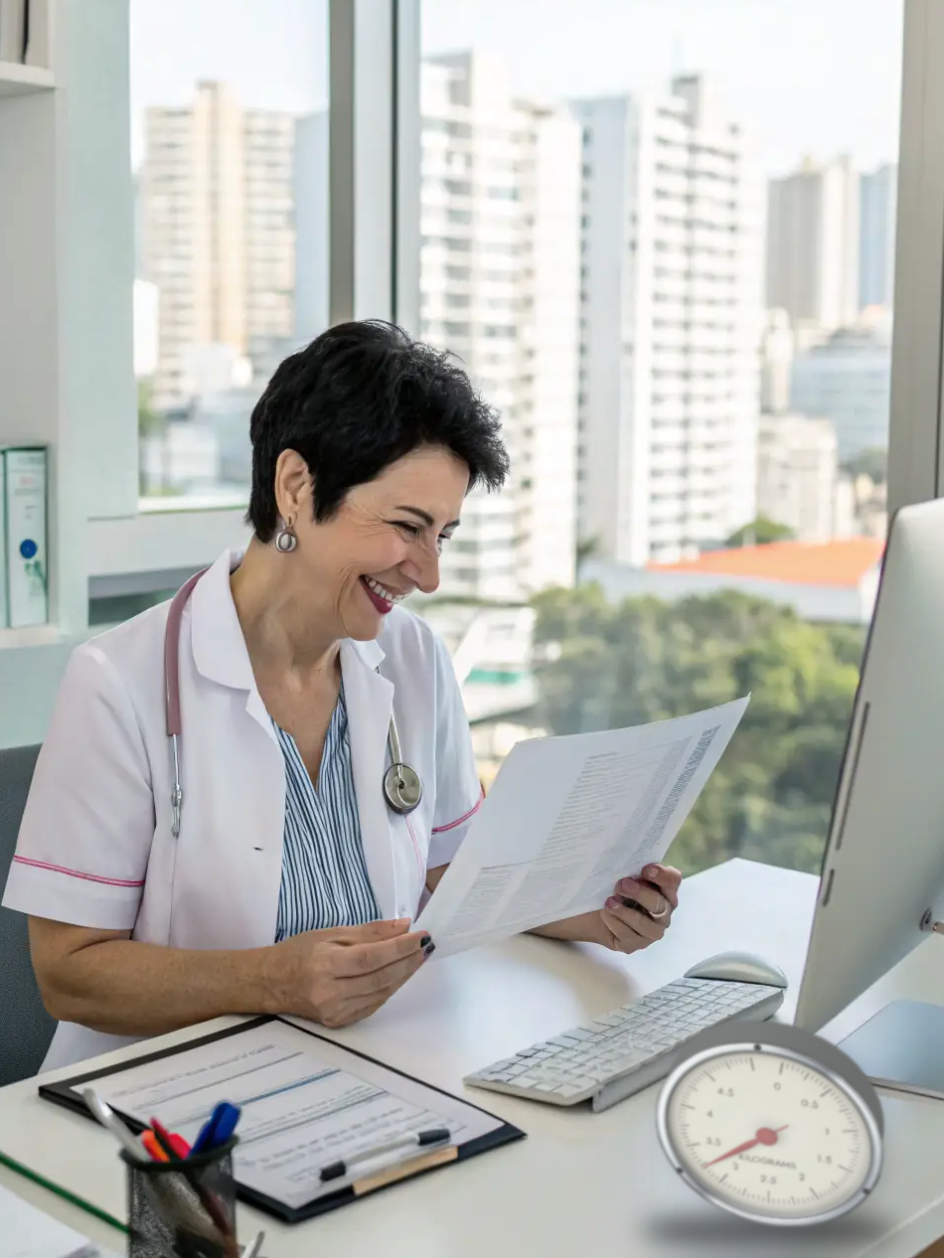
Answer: 3.25 kg
